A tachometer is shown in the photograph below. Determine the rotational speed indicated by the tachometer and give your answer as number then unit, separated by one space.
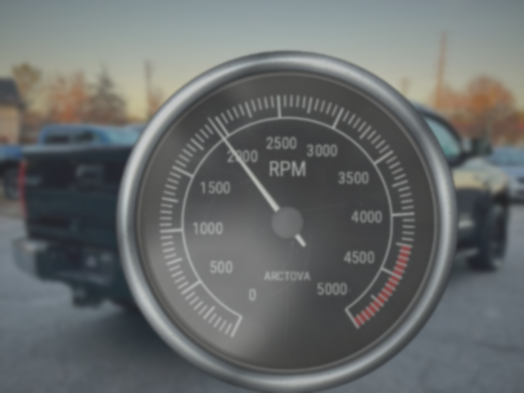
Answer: 1950 rpm
